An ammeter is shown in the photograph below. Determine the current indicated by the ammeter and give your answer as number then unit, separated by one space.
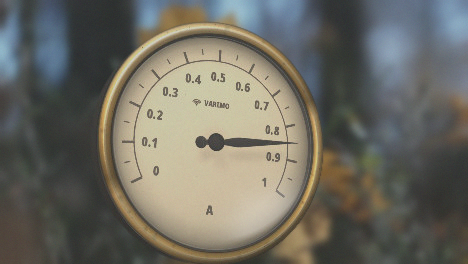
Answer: 0.85 A
